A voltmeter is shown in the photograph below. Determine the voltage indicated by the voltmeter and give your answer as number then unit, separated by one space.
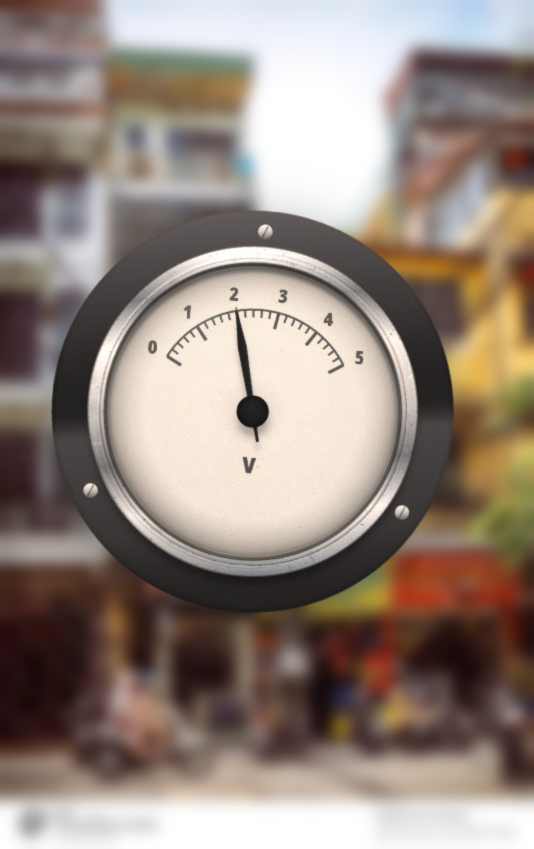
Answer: 2 V
